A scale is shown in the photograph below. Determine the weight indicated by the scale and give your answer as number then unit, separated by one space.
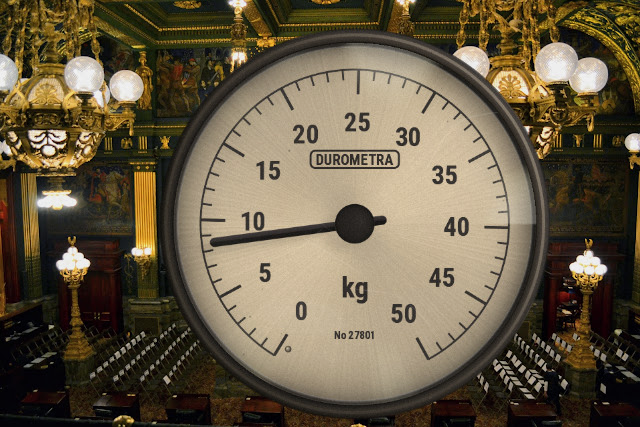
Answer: 8.5 kg
